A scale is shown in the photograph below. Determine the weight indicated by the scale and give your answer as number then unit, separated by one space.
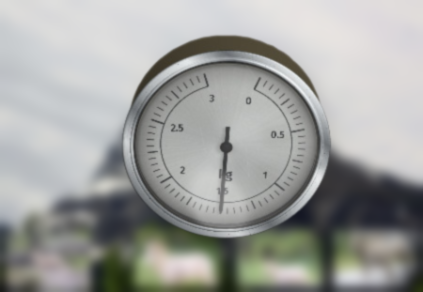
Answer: 1.5 kg
